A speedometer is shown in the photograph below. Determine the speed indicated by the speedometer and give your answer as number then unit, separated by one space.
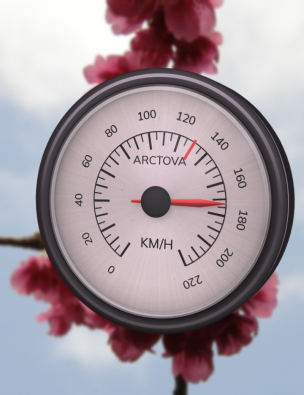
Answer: 172.5 km/h
